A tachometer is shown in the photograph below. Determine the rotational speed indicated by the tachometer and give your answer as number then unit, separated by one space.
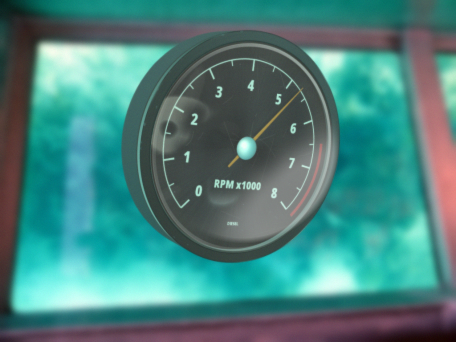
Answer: 5250 rpm
